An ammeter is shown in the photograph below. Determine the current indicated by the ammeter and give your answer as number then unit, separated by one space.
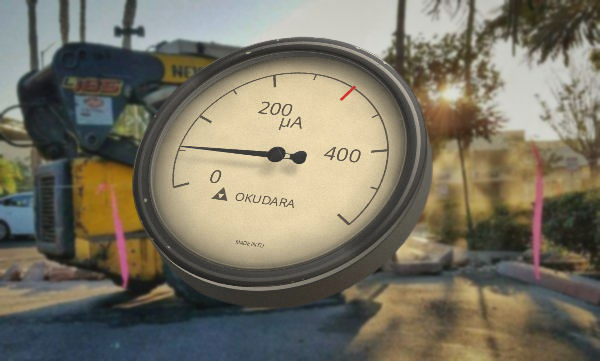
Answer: 50 µA
